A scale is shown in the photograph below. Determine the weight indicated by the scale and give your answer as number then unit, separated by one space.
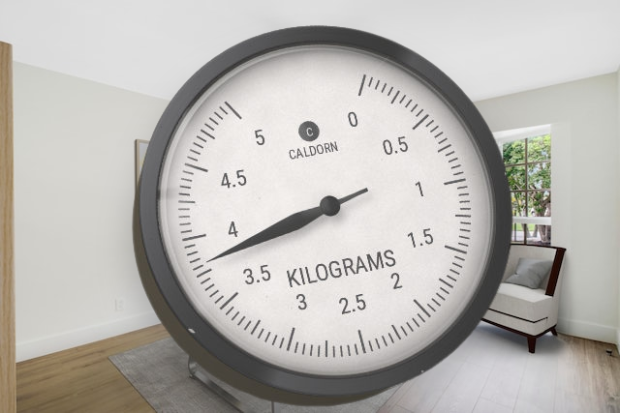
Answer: 3.8 kg
